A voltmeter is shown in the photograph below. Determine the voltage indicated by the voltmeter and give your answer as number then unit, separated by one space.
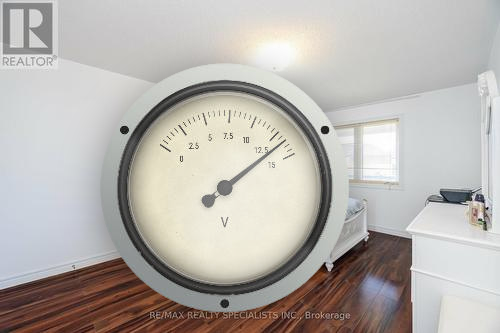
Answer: 13.5 V
